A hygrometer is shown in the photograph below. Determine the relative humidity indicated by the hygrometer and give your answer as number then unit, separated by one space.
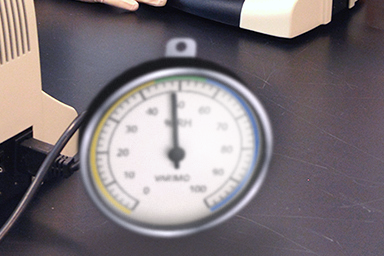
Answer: 48 %
